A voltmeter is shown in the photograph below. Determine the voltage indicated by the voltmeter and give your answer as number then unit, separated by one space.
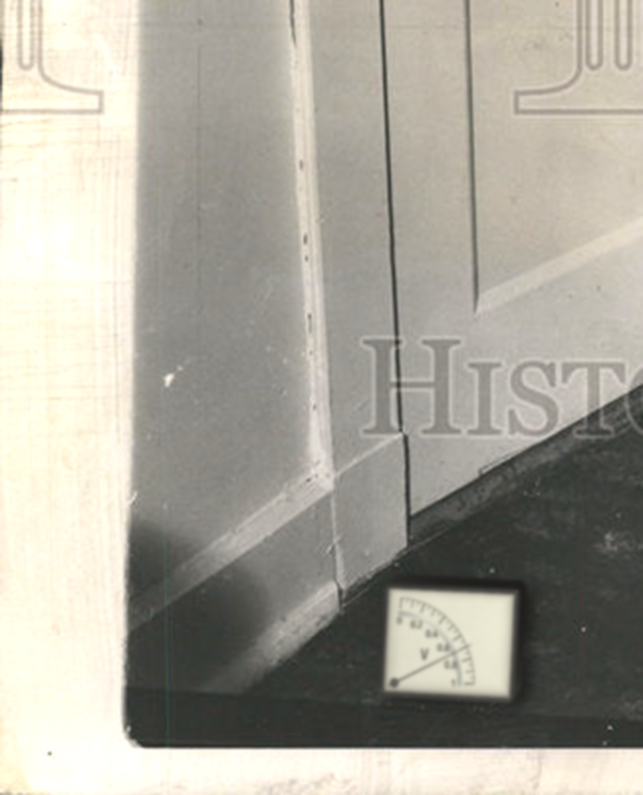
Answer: 0.7 V
